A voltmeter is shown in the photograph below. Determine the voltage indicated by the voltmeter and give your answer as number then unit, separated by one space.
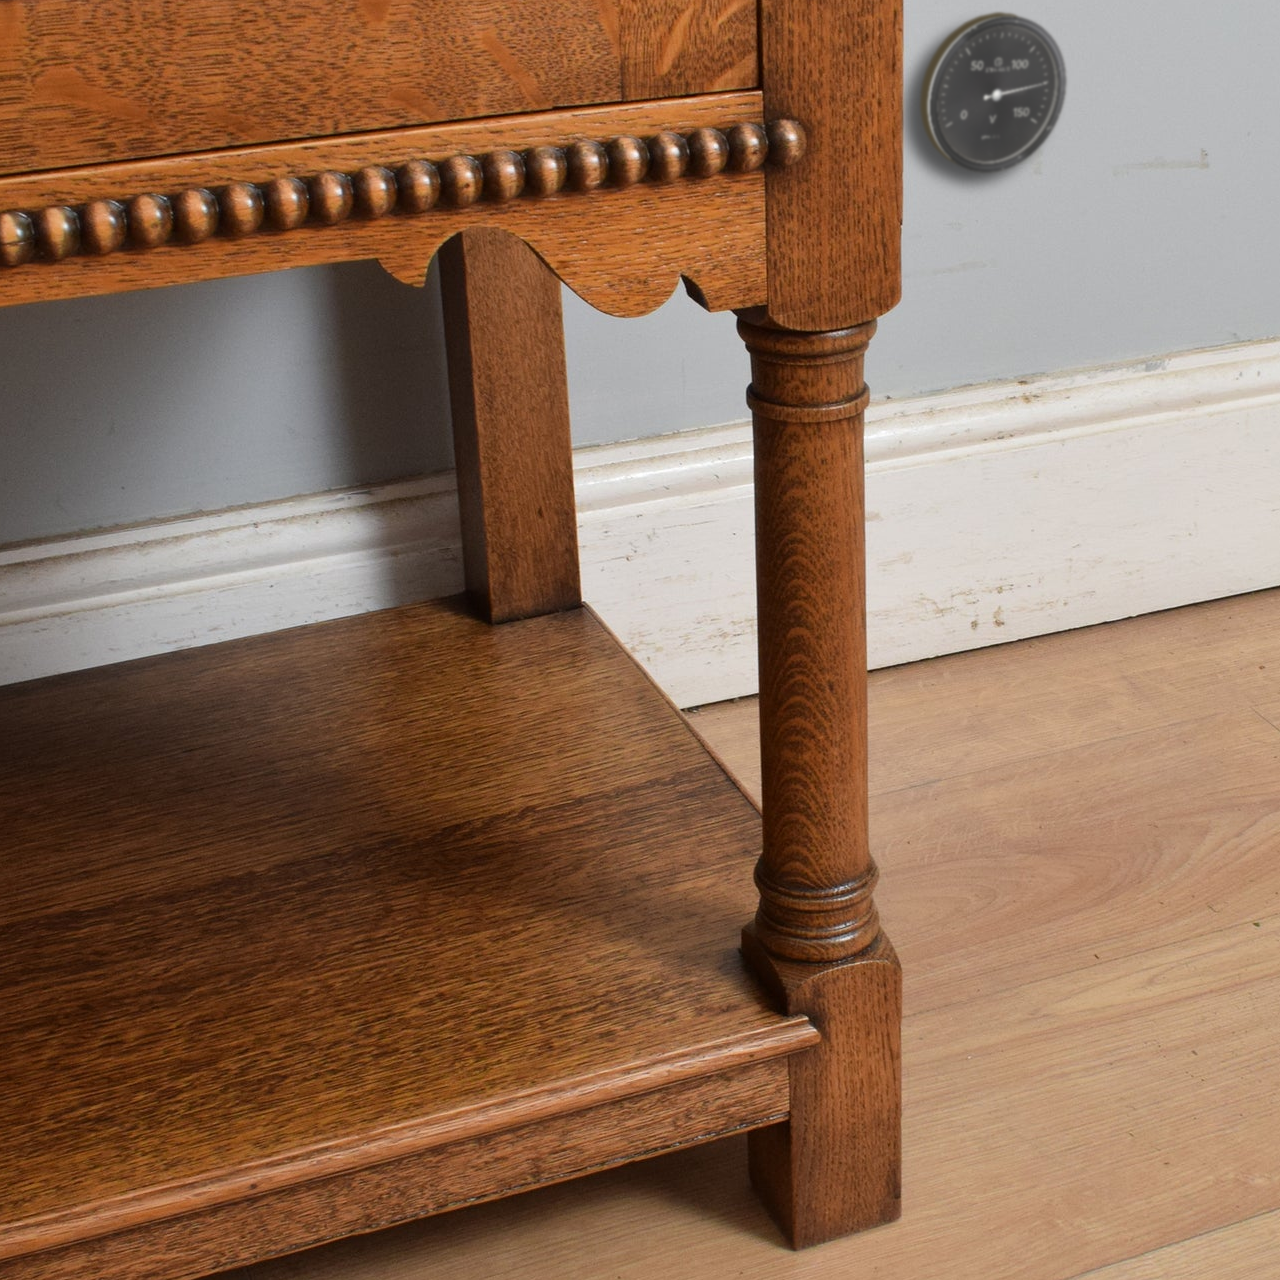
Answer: 125 V
